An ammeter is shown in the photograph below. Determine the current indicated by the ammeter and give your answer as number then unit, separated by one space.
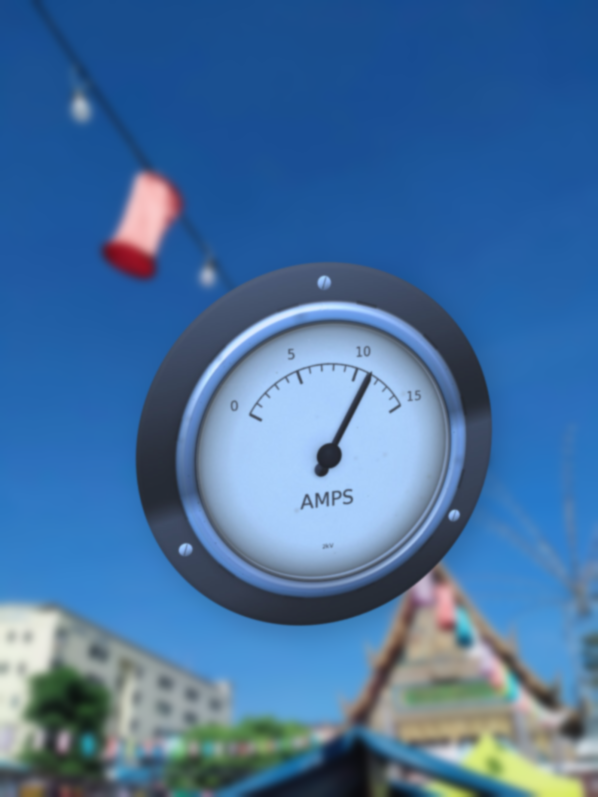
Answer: 11 A
